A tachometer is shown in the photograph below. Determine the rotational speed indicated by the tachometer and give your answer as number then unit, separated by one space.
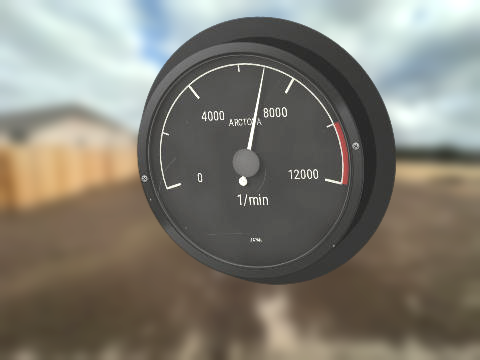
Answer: 7000 rpm
